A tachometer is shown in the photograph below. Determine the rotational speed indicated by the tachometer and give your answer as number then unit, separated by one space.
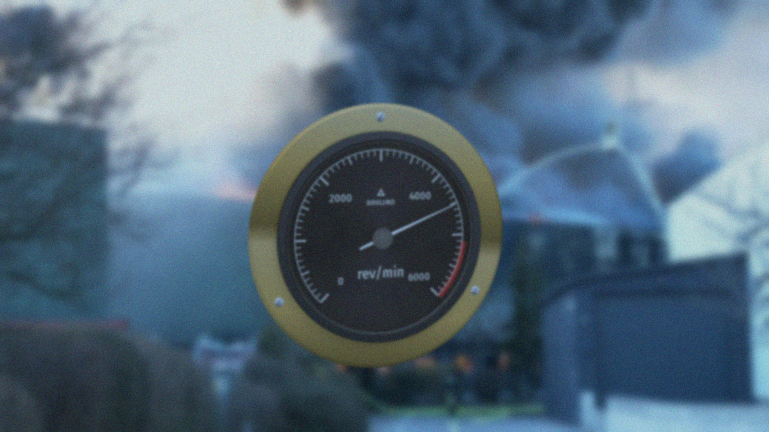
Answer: 4500 rpm
